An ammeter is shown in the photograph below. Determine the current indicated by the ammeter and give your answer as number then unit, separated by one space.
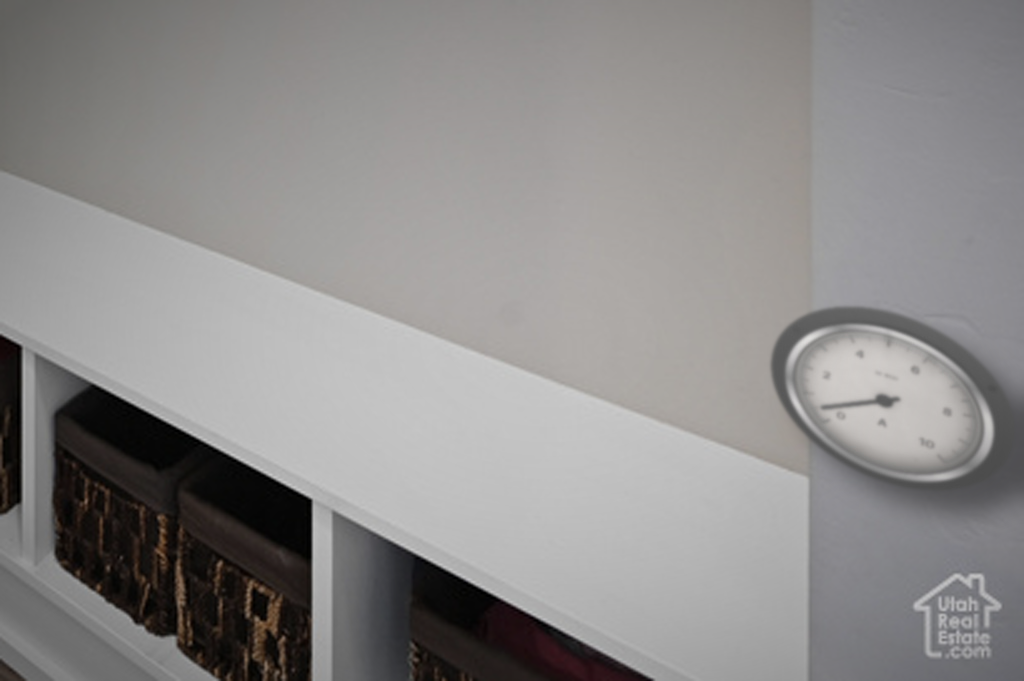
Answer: 0.5 A
